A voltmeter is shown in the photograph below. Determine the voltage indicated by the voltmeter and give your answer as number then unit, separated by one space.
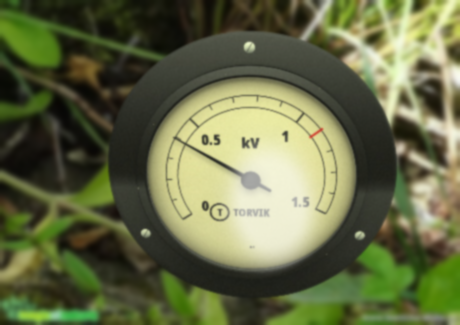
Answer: 0.4 kV
